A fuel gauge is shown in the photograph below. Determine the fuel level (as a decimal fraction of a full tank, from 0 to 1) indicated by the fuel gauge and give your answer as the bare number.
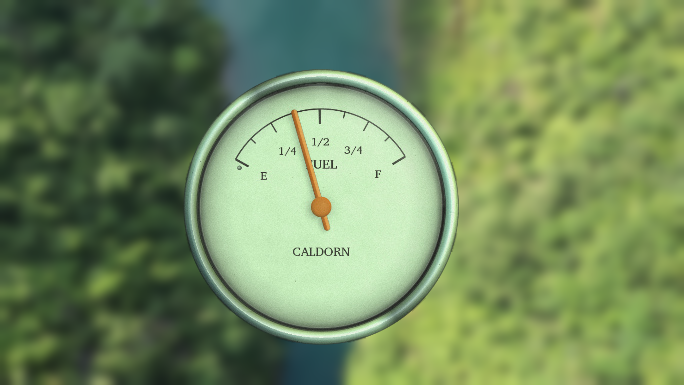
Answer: 0.375
